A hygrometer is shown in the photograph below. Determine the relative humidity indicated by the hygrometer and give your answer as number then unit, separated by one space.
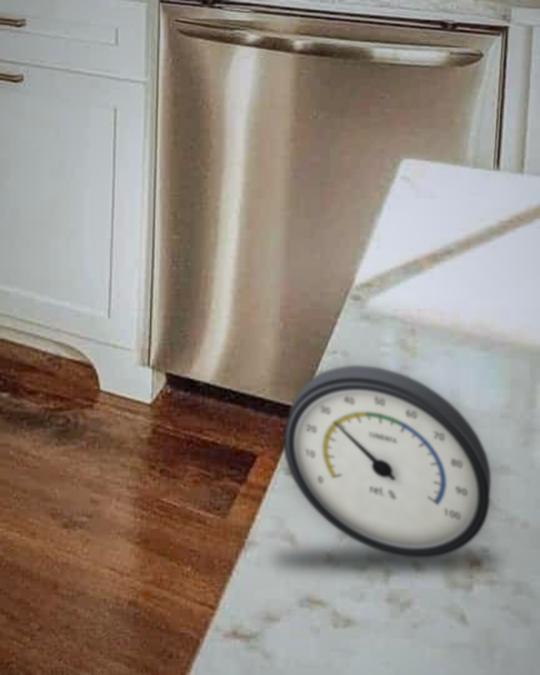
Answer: 30 %
